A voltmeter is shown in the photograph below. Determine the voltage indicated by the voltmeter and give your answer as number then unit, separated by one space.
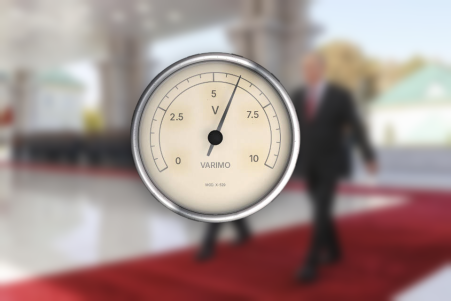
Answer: 6 V
